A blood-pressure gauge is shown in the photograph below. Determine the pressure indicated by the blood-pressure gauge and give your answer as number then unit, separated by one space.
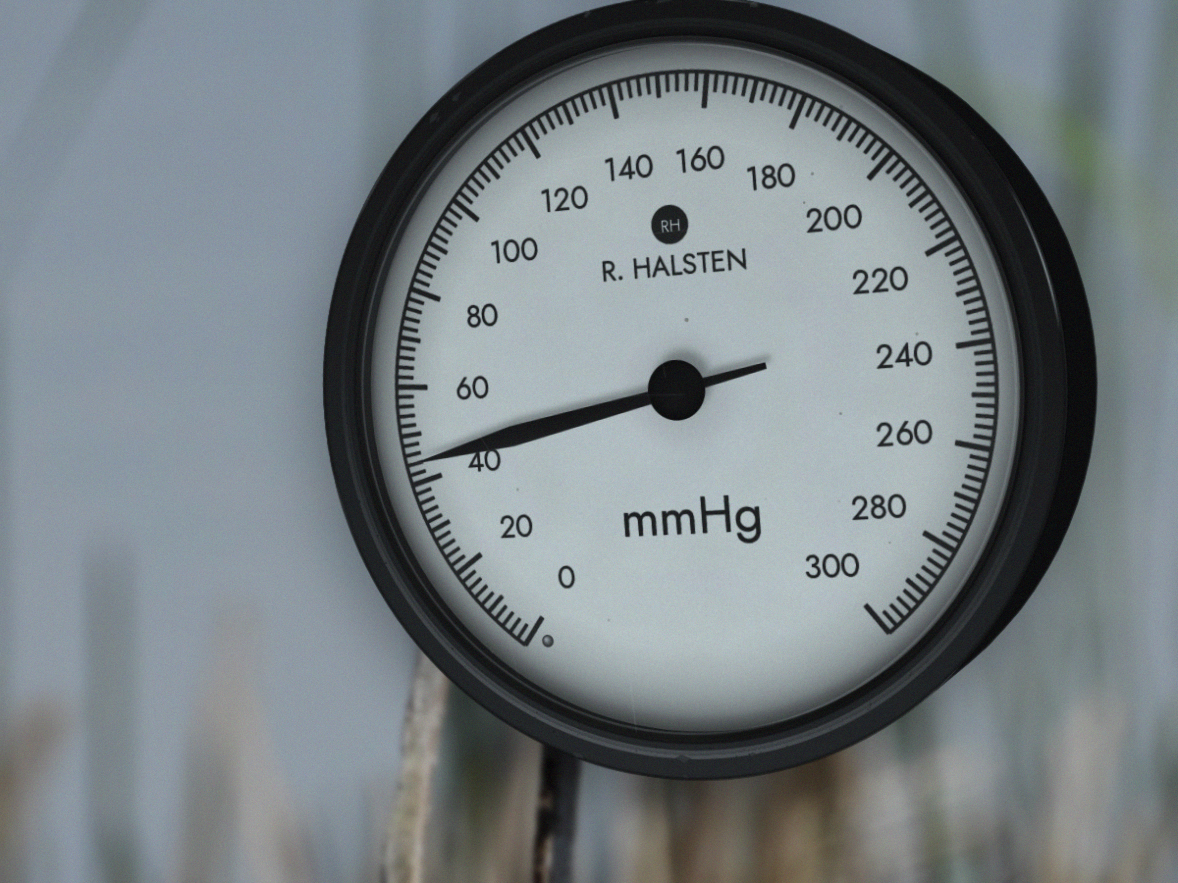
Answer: 44 mmHg
